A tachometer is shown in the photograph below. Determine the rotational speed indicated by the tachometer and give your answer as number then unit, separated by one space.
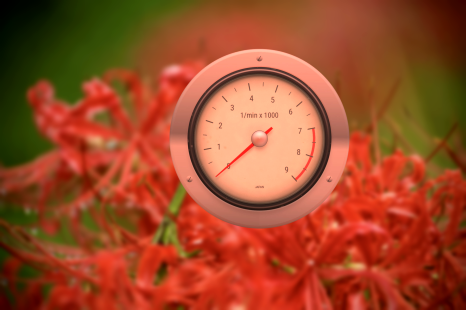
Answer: 0 rpm
